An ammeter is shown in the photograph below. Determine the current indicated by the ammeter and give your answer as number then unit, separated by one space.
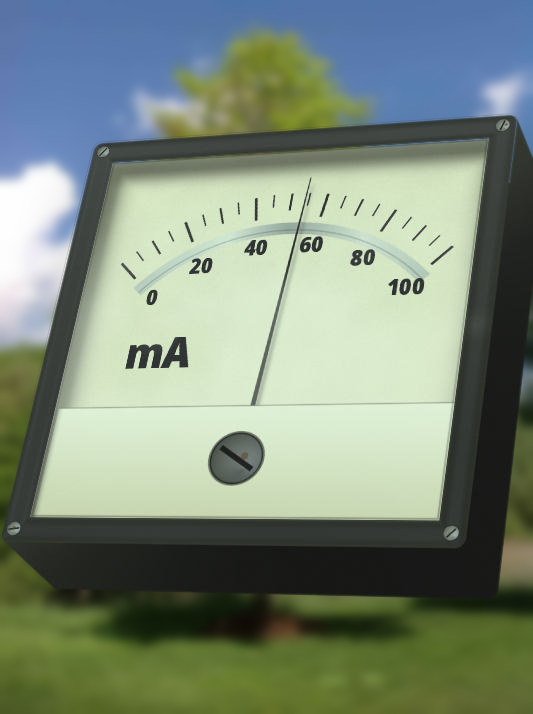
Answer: 55 mA
